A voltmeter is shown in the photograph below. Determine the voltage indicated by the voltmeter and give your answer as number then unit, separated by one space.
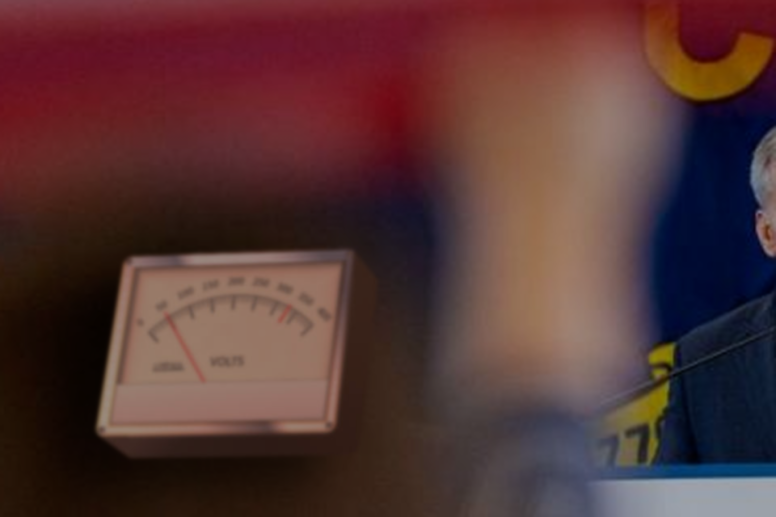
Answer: 50 V
